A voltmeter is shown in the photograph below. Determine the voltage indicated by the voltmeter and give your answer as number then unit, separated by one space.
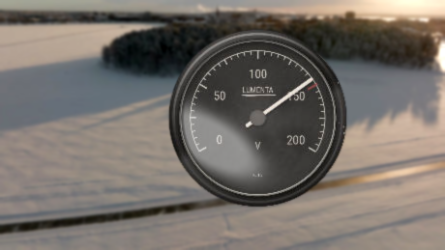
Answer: 145 V
